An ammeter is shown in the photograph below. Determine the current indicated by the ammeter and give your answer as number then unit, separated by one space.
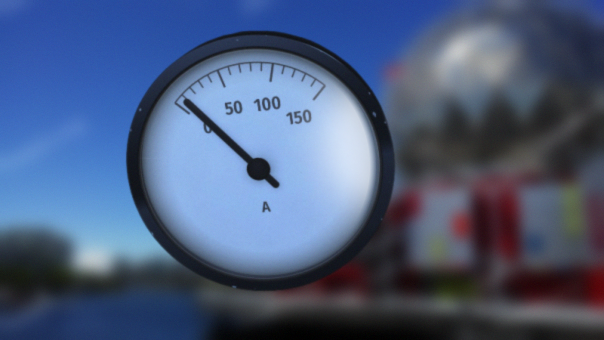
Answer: 10 A
